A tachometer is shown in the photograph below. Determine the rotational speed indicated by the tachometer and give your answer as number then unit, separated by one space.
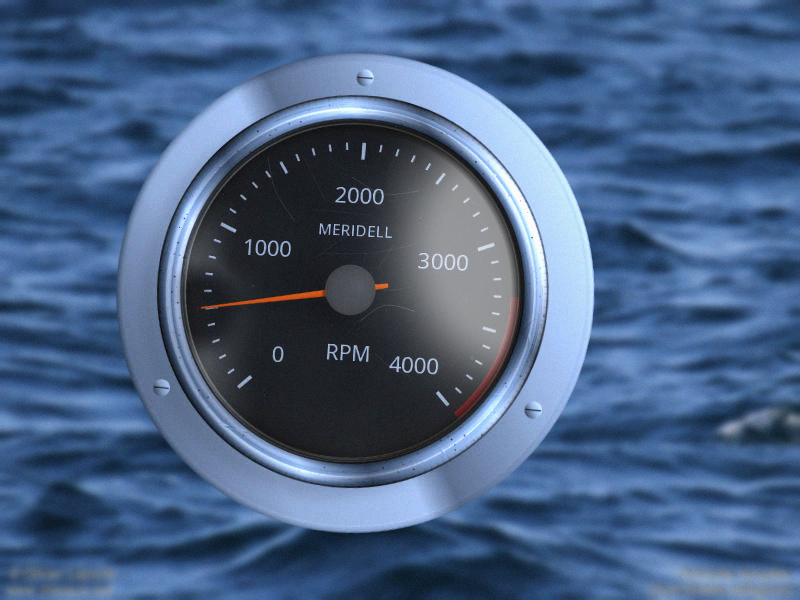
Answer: 500 rpm
